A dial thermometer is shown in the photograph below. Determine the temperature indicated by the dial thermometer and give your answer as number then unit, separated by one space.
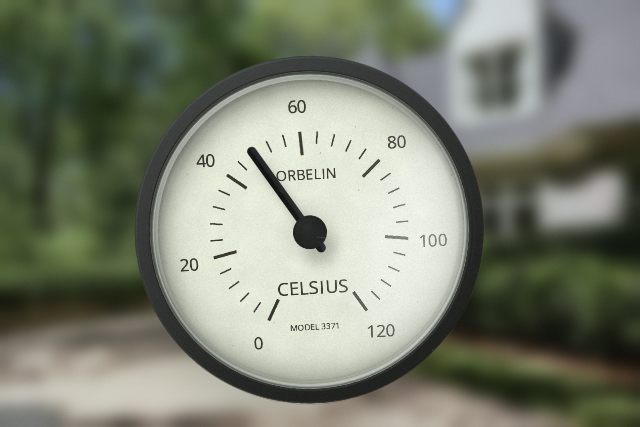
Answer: 48 °C
